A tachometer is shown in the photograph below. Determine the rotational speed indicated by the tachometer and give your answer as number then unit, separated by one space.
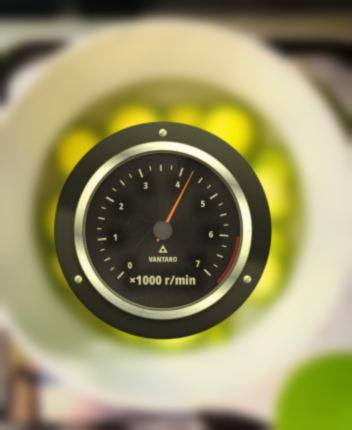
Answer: 4250 rpm
